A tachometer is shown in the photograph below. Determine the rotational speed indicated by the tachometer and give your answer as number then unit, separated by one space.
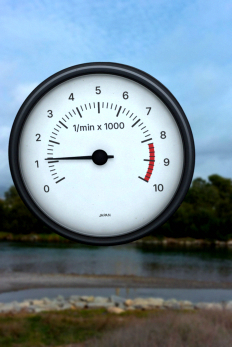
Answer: 1200 rpm
